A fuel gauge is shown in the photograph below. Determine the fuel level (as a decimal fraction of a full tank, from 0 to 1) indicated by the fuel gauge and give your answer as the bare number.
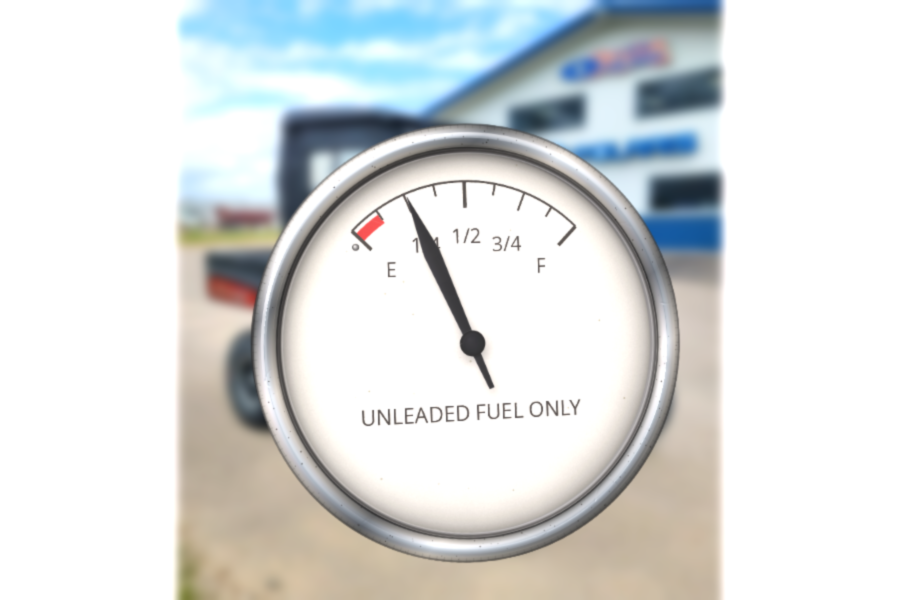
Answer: 0.25
